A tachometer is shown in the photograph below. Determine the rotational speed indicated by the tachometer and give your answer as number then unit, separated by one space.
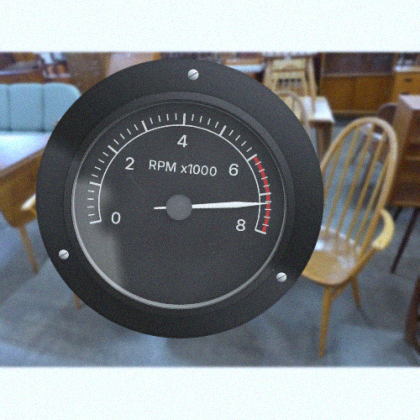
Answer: 7200 rpm
